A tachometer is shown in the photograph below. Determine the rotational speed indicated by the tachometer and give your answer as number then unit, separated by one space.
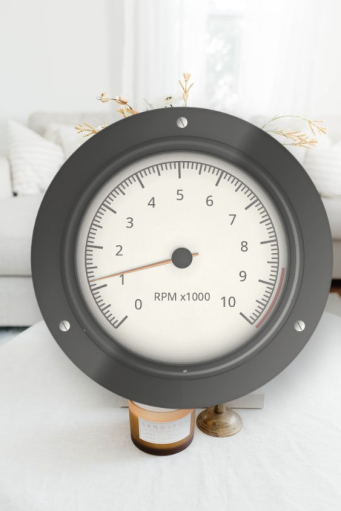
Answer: 1200 rpm
